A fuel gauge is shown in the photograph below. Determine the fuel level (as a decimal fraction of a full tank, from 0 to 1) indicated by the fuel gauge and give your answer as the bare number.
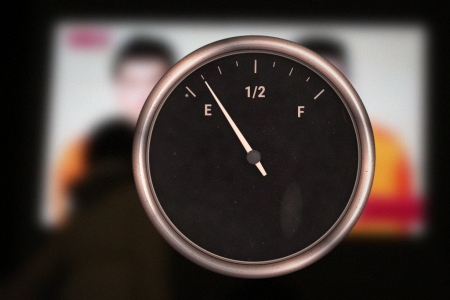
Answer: 0.125
